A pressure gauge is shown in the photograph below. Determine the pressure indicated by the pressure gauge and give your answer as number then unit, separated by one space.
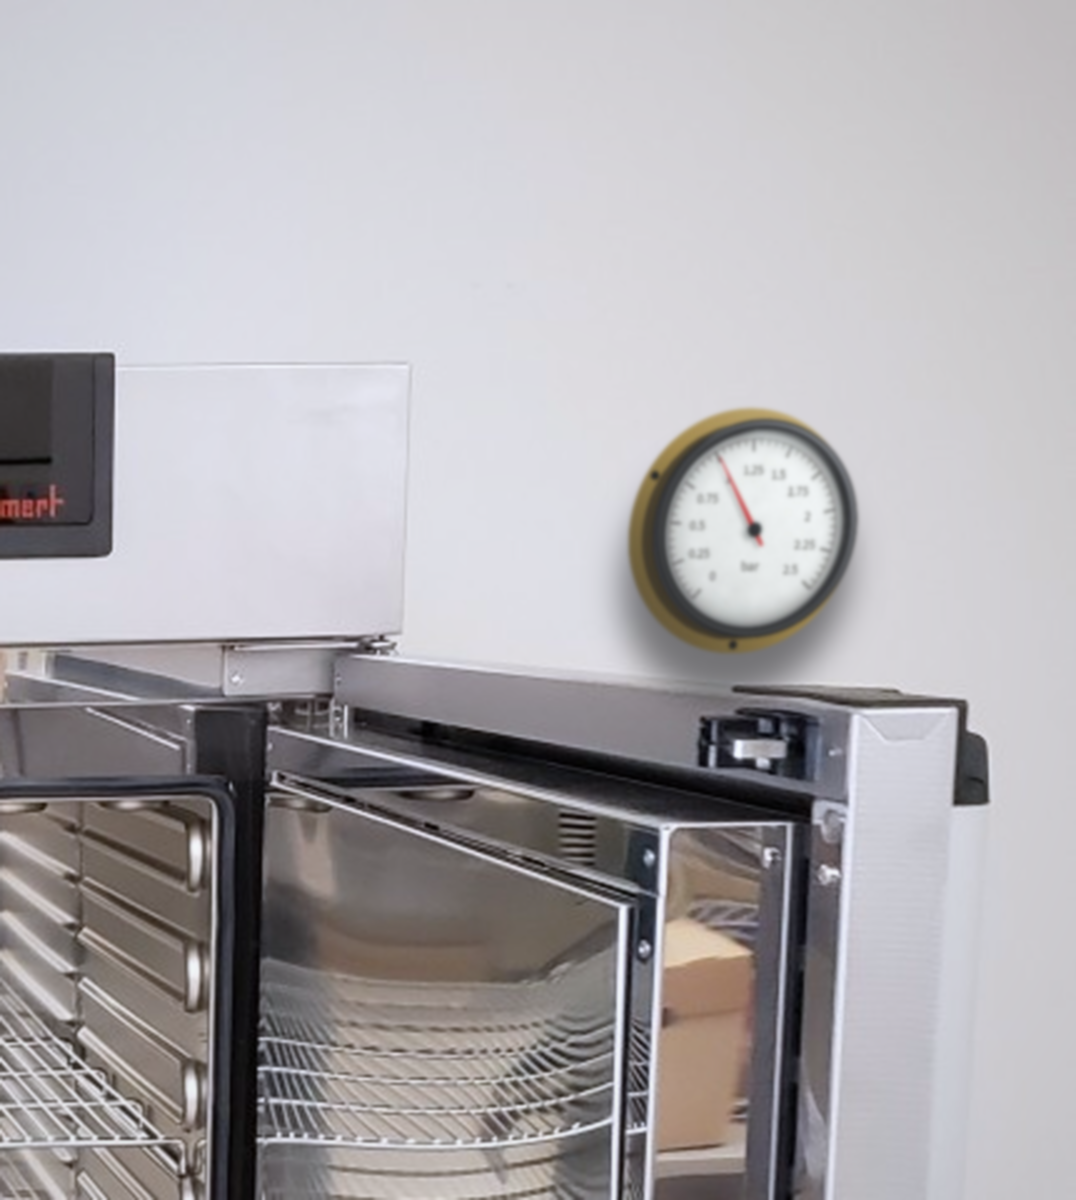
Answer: 1 bar
